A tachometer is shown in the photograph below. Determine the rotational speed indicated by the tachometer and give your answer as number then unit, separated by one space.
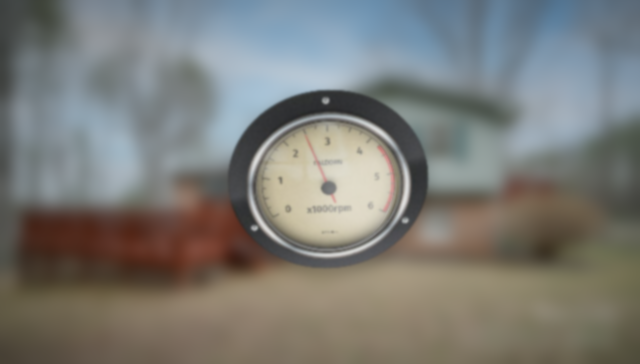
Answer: 2500 rpm
